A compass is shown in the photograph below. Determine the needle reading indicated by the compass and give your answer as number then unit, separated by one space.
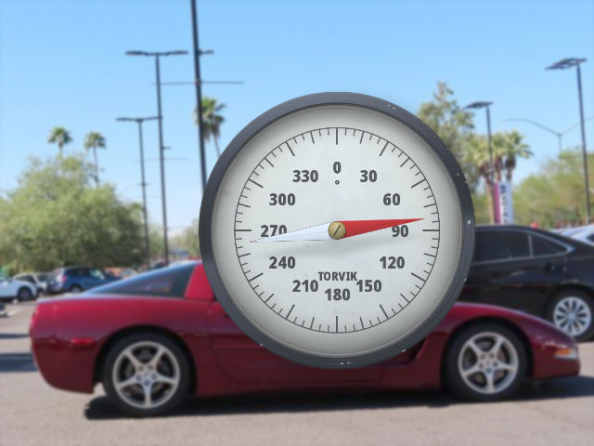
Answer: 82.5 °
